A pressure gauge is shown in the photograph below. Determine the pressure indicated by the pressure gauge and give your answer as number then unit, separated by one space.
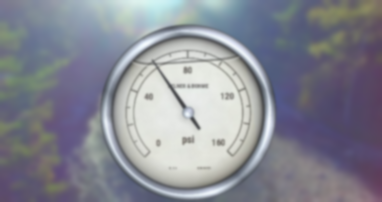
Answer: 60 psi
